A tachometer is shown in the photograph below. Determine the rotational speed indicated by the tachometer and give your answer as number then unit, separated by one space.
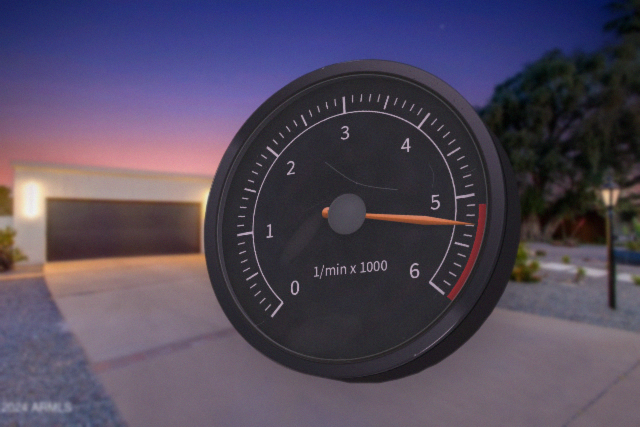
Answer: 5300 rpm
